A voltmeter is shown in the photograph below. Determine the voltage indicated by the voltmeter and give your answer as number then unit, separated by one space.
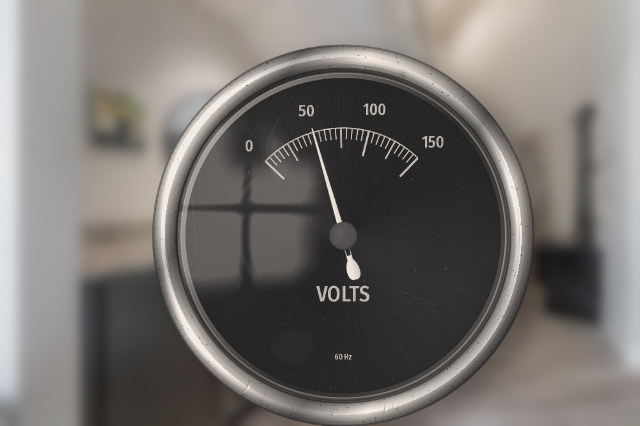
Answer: 50 V
